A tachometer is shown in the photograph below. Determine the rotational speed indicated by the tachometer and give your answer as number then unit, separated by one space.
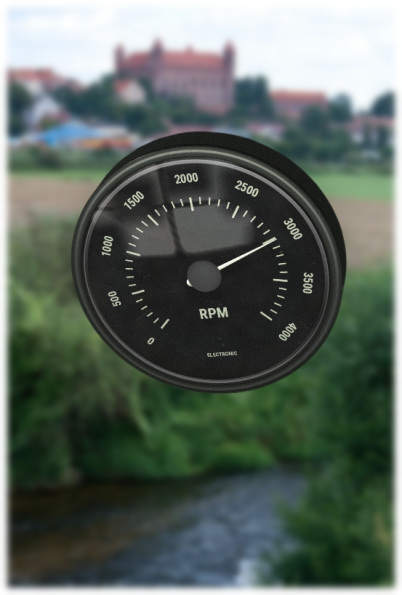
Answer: 3000 rpm
